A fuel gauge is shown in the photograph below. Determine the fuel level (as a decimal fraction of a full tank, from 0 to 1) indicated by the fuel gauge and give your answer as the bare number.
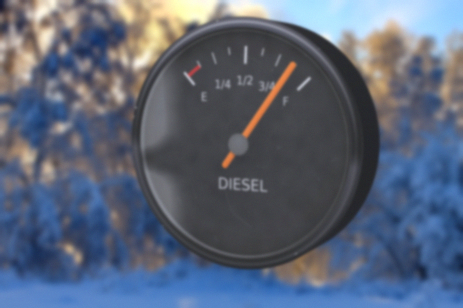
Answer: 0.875
